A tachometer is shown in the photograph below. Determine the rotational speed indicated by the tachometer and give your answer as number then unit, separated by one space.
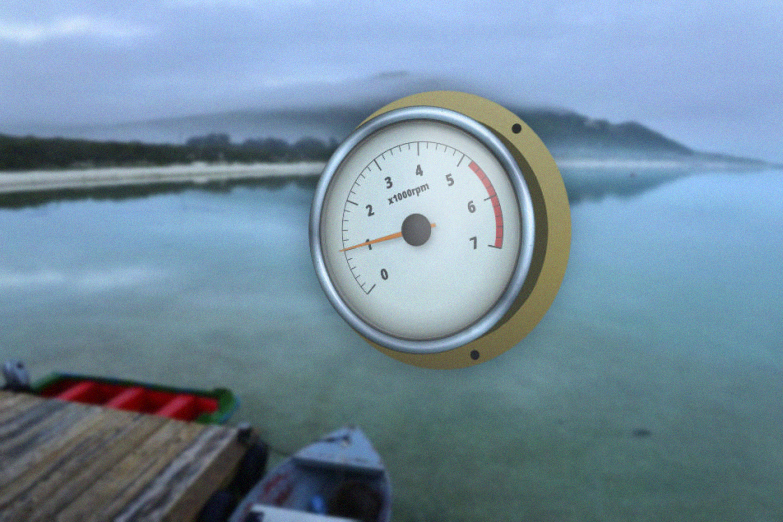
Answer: 1000 rpm
